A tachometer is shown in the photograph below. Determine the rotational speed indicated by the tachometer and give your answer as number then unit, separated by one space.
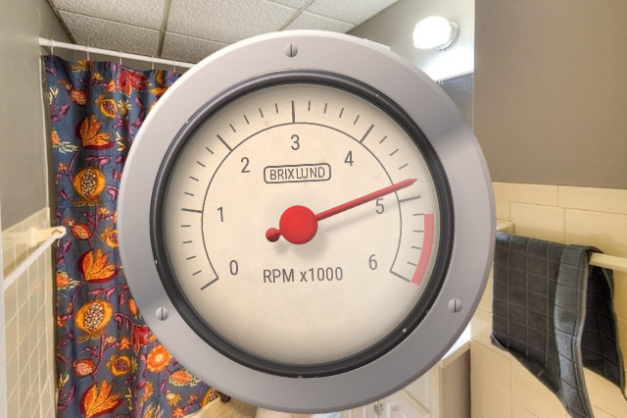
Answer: 4800 rpm
